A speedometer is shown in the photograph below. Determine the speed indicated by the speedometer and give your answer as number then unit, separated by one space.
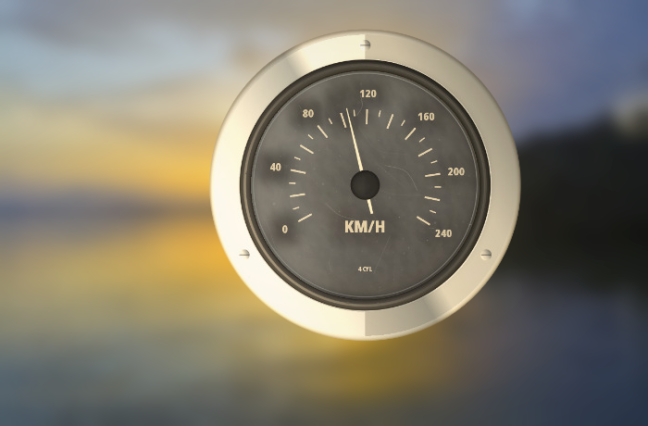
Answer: 105 km/h
